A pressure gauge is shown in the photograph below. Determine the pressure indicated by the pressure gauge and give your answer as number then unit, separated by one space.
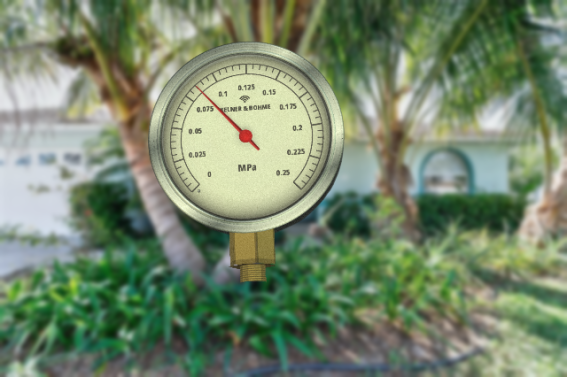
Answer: 0.085 MPa
